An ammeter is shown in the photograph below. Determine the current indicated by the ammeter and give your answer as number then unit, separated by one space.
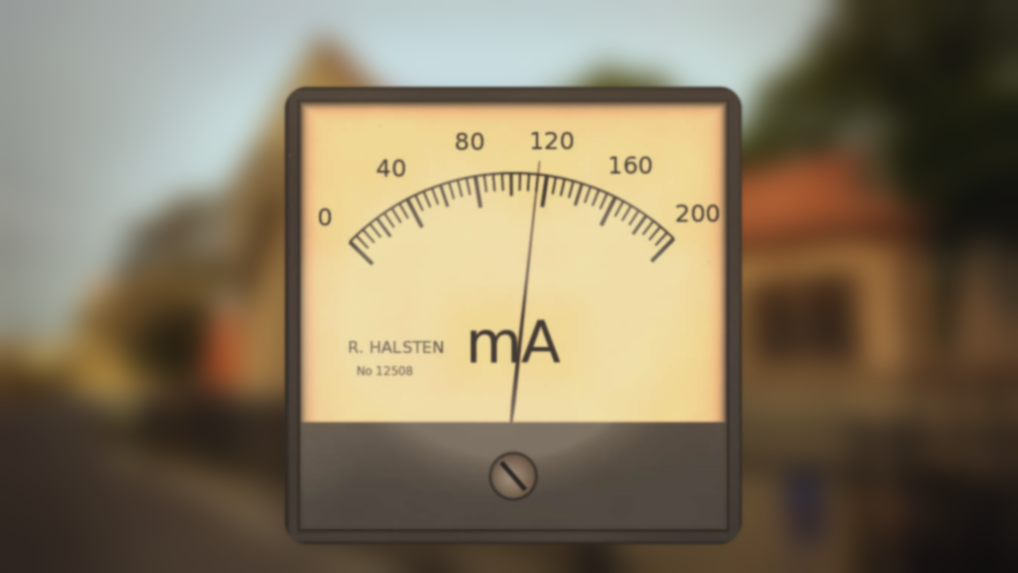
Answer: 115 mA
